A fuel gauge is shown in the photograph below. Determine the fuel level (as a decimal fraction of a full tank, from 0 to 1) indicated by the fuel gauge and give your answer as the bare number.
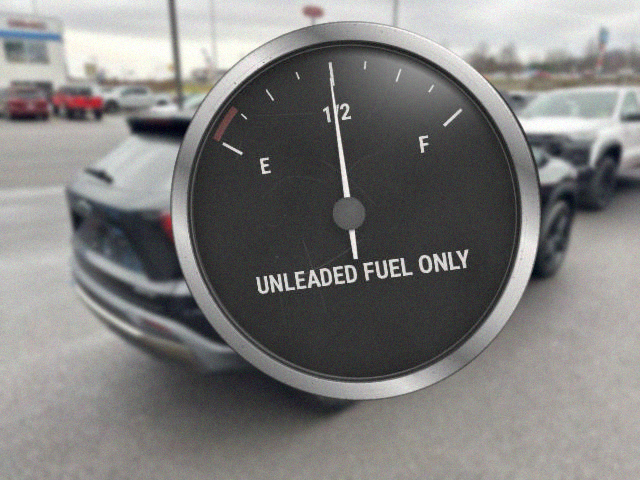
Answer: 0.5
